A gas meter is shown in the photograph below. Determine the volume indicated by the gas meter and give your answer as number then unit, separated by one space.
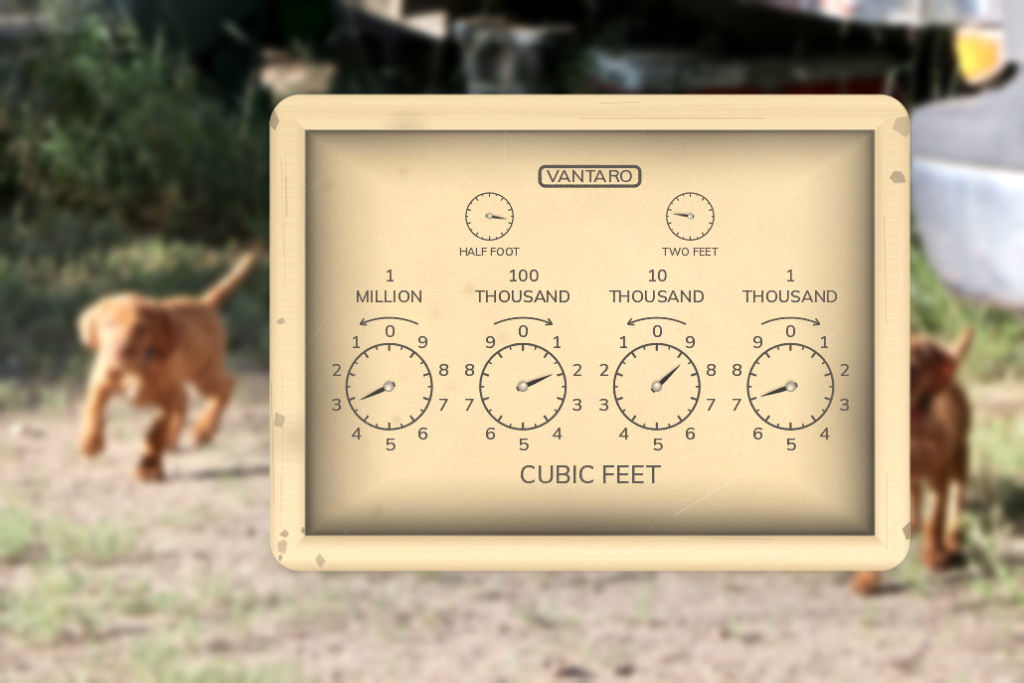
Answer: 318700 ft³
